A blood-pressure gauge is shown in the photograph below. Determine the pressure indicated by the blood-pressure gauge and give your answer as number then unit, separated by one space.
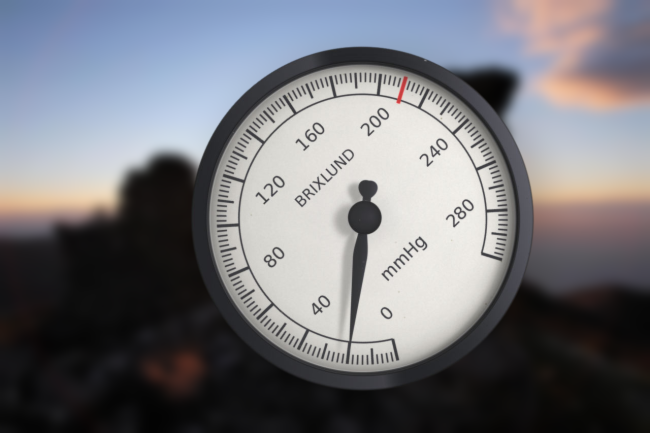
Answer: 20 mmHg
